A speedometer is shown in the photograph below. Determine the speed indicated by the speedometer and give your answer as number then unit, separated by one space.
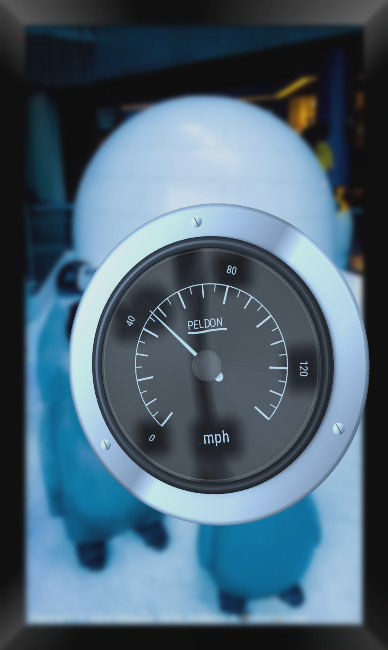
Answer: 47.5 mph
